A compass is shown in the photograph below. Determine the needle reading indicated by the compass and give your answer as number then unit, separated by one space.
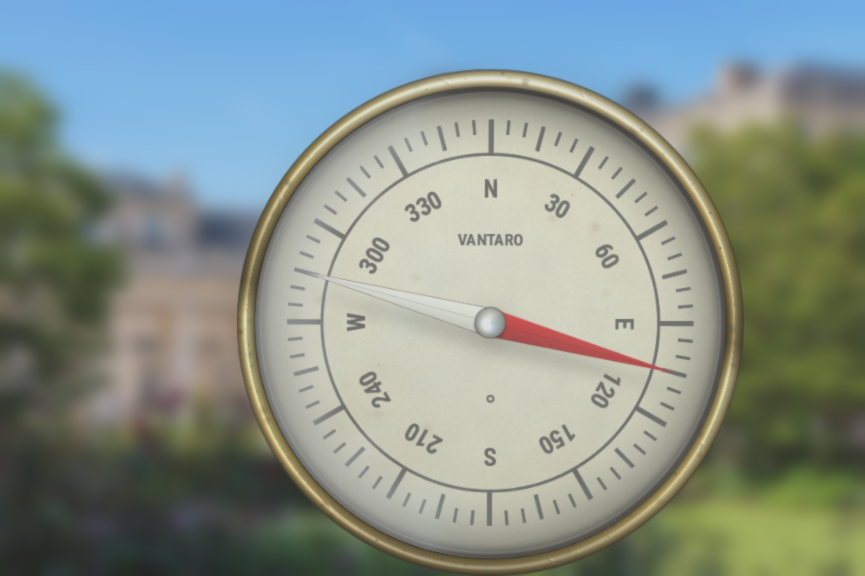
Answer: 105 °
